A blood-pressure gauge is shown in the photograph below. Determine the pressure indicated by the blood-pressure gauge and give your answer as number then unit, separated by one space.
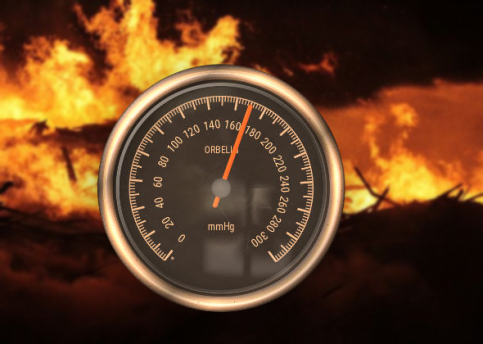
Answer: 170 mmHg
